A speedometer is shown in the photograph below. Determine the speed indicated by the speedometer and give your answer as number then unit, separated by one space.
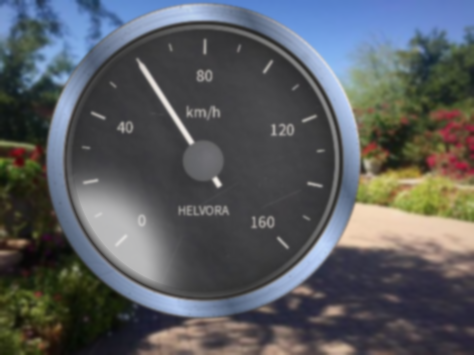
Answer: 60 km/h
